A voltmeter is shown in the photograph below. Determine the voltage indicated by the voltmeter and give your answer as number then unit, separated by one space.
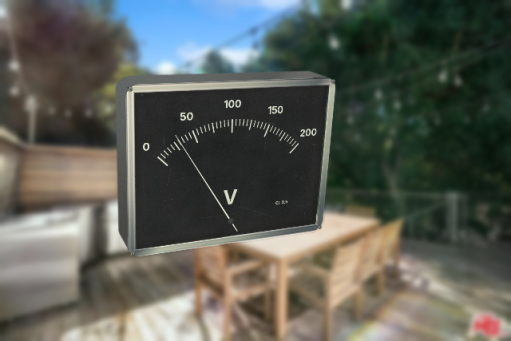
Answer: 30 V
